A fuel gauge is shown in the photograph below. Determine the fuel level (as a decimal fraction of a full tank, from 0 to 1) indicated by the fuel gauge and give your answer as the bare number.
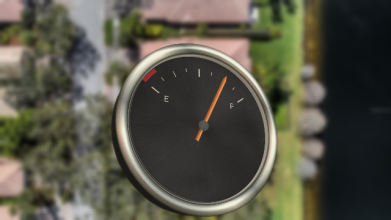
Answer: 0.75
